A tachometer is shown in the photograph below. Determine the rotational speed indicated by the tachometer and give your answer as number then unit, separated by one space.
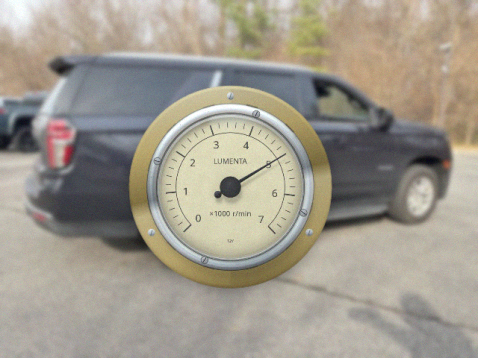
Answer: 5000 rpm
